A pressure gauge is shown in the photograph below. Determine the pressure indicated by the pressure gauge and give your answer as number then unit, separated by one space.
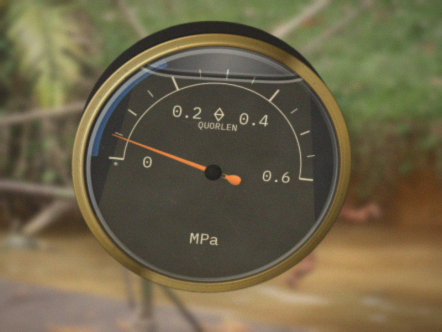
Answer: 0.05 MPa
